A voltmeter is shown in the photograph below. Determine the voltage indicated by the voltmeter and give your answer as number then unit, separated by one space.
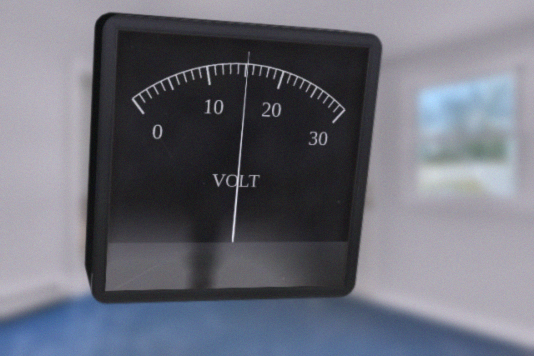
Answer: 15 V
